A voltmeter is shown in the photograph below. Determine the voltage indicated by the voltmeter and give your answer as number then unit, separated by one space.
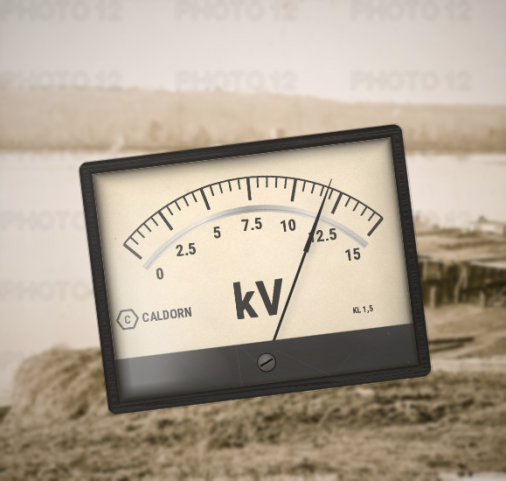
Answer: 11.75 kV
